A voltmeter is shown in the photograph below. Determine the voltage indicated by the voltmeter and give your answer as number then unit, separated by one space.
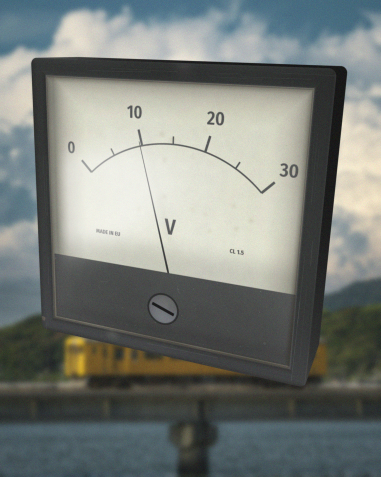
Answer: 10 V
